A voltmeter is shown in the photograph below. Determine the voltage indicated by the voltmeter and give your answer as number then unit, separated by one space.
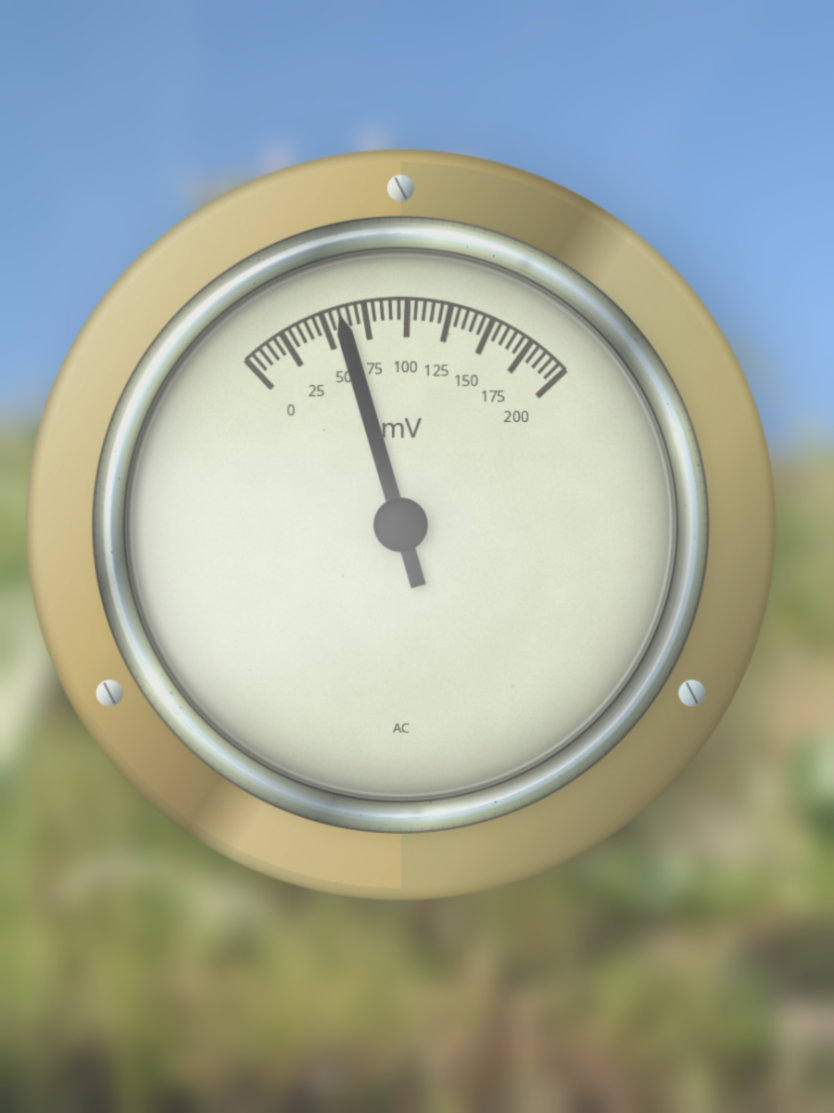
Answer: 60 mV
